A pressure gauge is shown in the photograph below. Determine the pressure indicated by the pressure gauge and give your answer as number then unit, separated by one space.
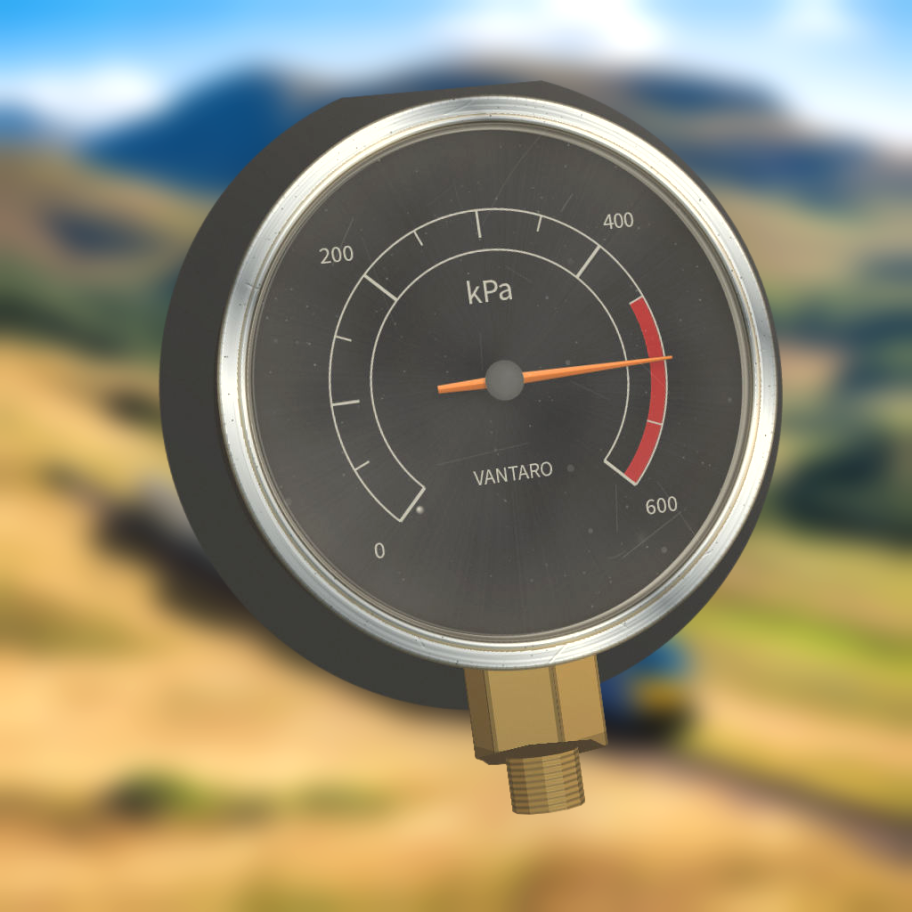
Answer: 500 kPa
